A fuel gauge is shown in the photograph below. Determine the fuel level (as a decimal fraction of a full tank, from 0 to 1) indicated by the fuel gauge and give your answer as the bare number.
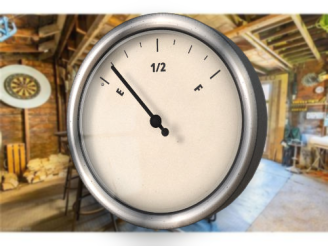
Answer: 0.125
